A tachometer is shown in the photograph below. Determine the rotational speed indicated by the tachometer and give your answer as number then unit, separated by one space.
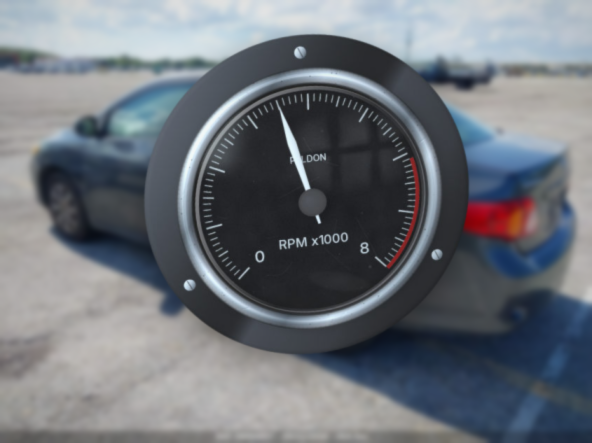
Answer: 3500 rpm
